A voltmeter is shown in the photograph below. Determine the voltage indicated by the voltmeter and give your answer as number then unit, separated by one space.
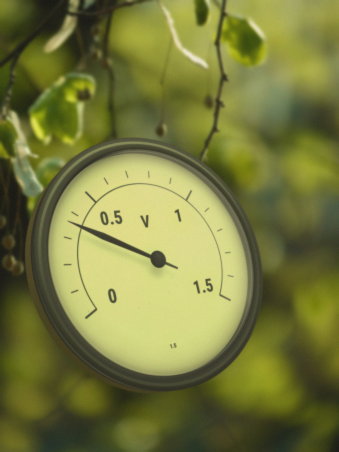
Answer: 0.35 V
